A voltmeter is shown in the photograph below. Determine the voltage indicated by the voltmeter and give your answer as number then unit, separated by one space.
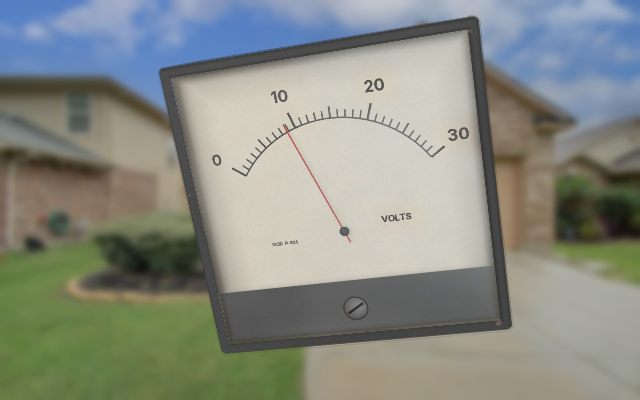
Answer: 9 V
